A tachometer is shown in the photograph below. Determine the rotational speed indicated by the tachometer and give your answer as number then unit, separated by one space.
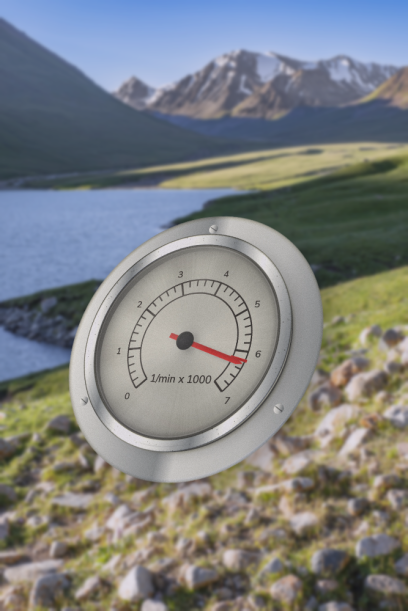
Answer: 6300 rpm
